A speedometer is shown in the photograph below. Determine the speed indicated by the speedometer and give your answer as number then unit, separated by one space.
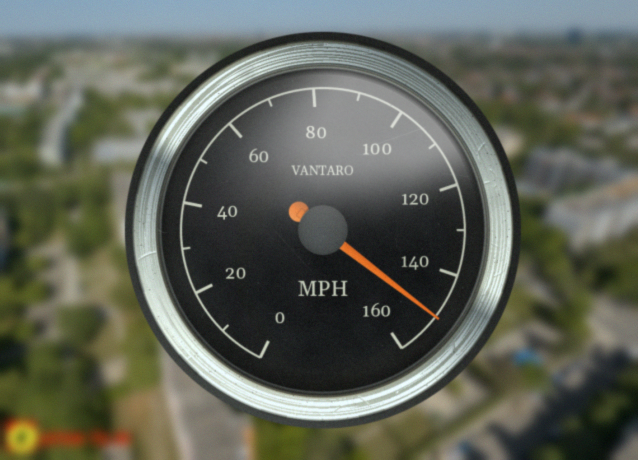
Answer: 150 mph
